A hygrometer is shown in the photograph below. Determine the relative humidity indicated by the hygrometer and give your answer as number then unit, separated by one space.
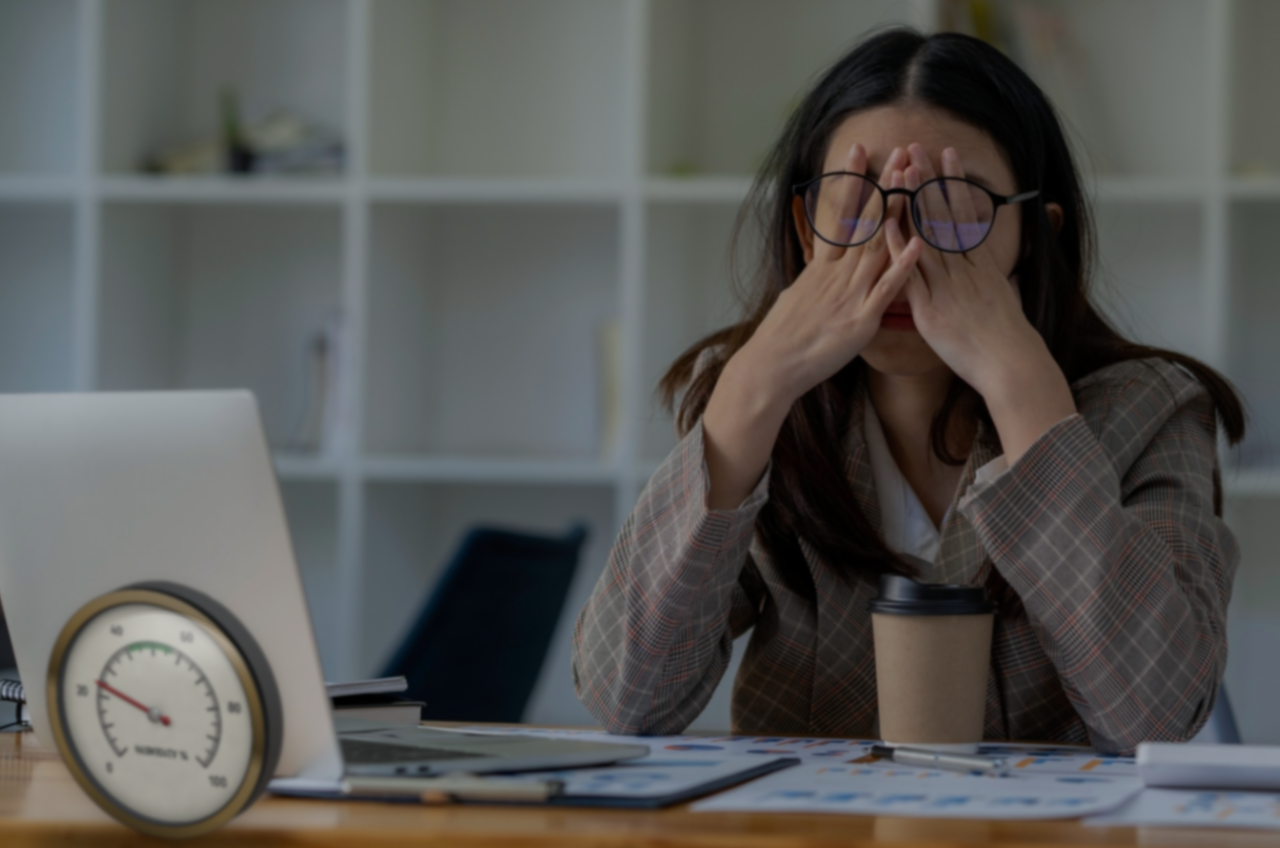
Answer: 25 %
